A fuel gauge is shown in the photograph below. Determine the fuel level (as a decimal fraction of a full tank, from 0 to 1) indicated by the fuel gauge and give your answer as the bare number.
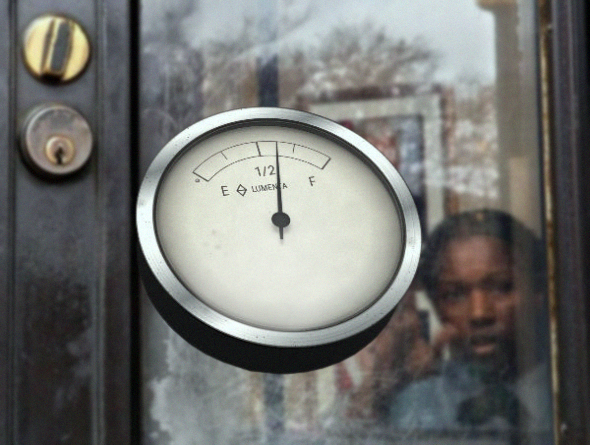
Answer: 0.625
